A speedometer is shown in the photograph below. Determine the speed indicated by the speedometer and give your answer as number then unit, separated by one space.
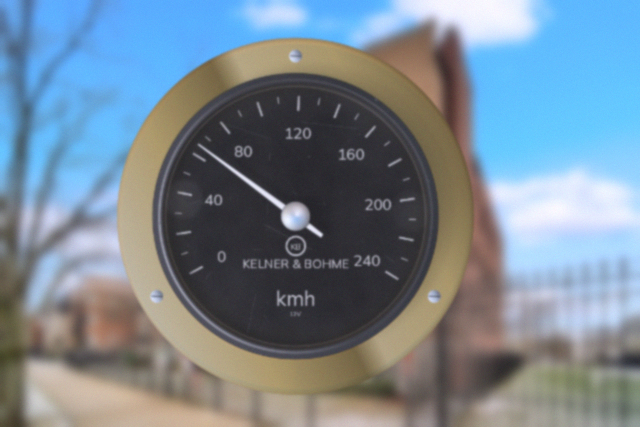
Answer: 65 km/h
